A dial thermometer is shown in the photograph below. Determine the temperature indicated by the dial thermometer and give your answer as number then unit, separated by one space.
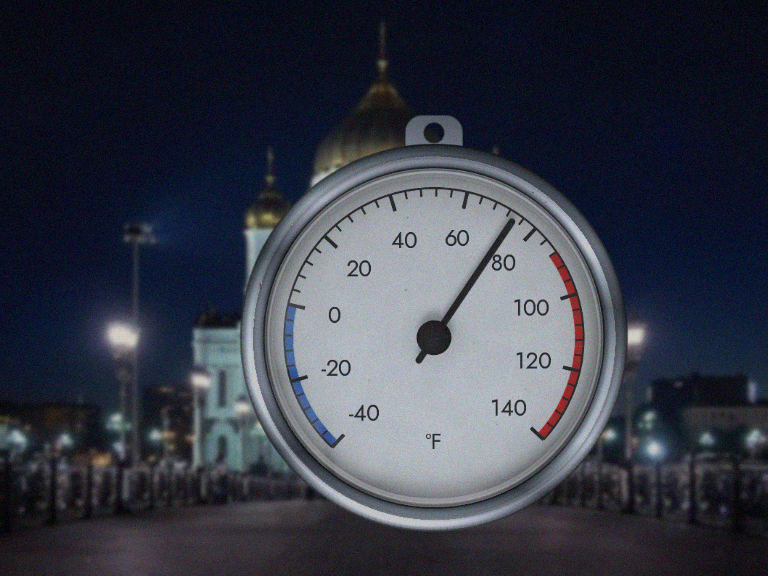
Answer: 74 °F
